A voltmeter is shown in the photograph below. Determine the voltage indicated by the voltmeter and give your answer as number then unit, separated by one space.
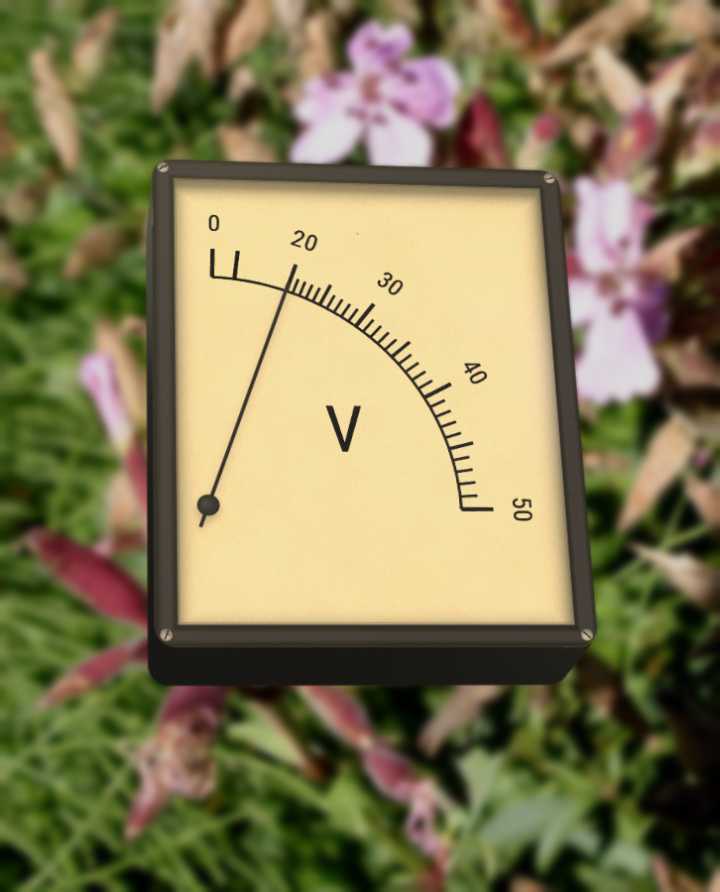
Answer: 20 V
